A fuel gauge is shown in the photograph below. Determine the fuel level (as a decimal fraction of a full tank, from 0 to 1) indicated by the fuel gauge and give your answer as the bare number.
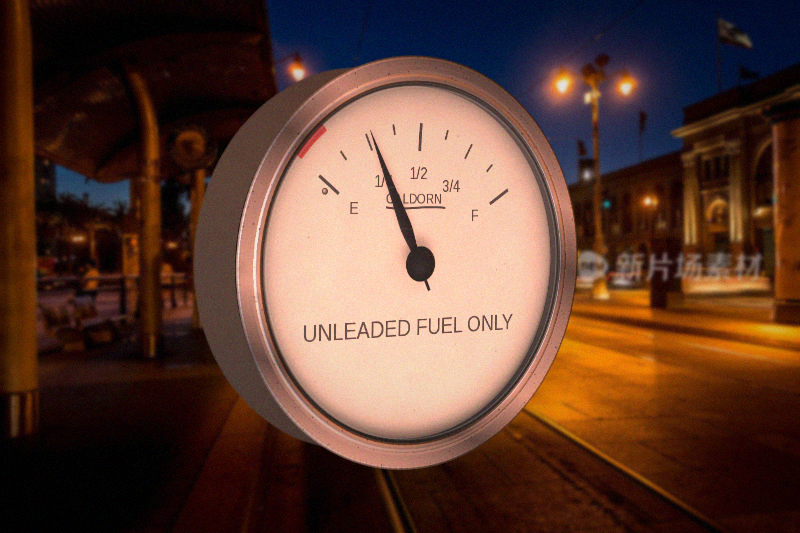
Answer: 0.25
